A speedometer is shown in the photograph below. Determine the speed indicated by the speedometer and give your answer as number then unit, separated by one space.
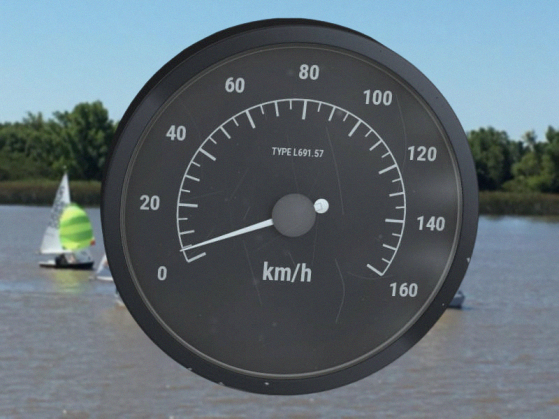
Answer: 5 km/h
